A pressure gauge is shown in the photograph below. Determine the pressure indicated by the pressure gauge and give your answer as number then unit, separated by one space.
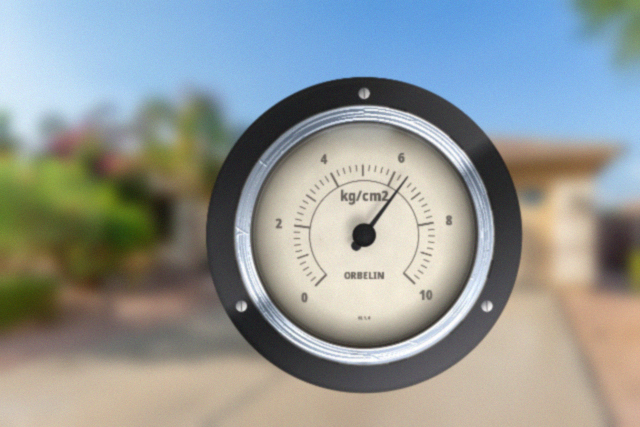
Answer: 6.4 kg/cm²
